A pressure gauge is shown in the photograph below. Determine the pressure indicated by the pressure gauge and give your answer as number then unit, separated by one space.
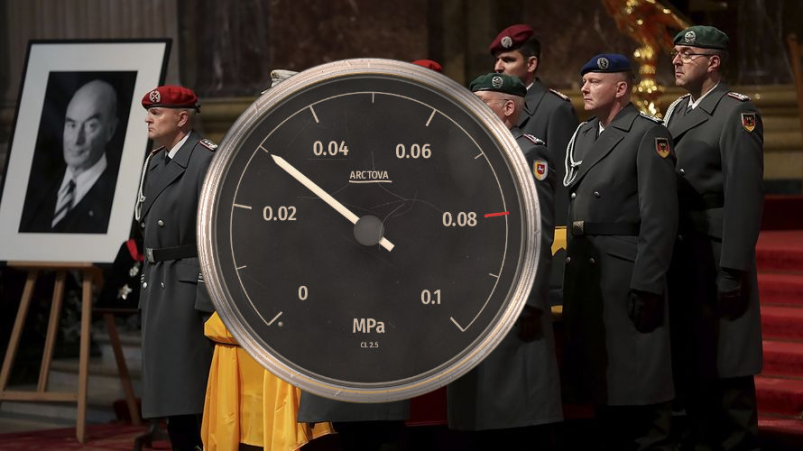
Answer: 0.03 MPa
